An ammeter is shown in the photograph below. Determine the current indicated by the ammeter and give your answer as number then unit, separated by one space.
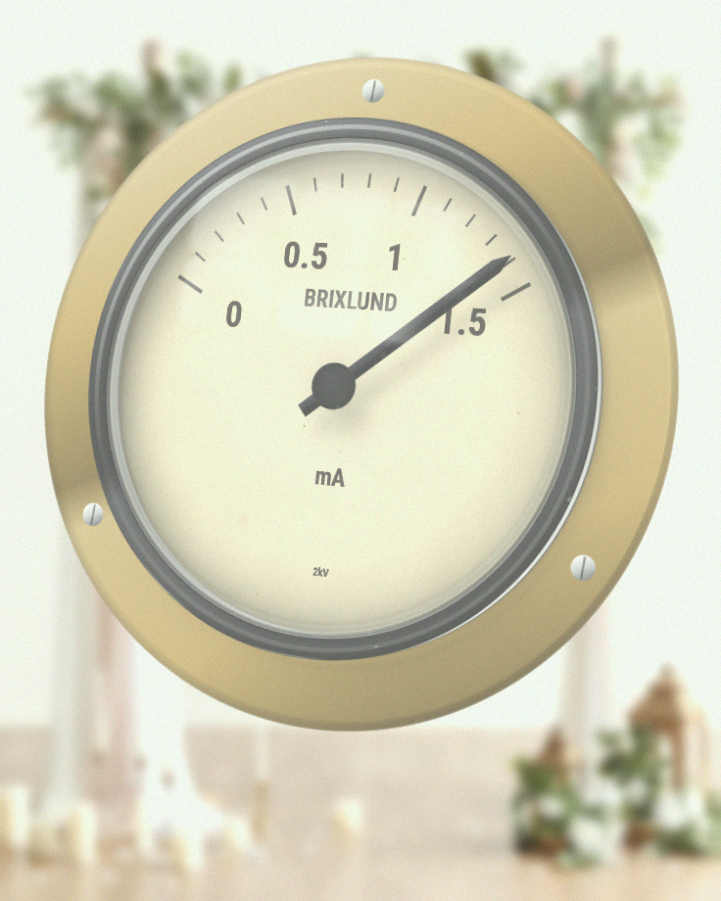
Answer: 1.4 mA
